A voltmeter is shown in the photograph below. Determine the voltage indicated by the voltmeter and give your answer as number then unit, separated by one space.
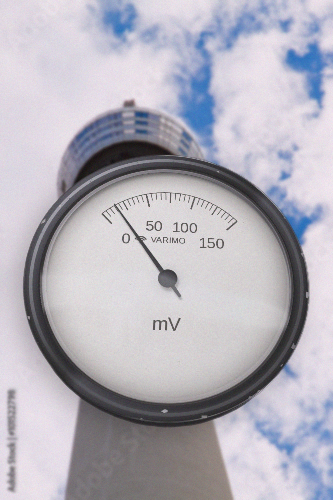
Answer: 15 mV
